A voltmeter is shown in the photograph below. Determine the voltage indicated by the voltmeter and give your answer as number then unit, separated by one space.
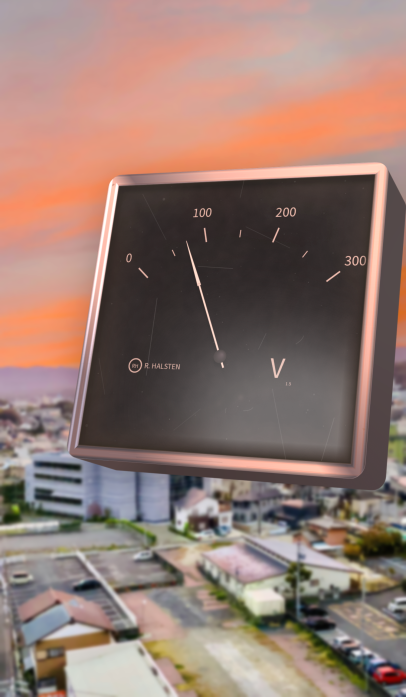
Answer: 75 V
